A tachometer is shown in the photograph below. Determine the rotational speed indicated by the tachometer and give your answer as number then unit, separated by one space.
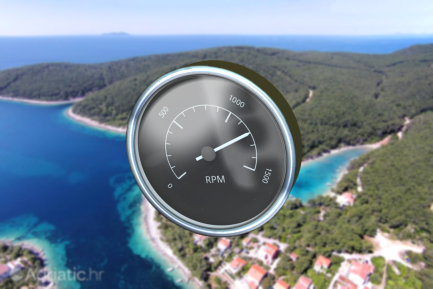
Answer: 1200 rpm
